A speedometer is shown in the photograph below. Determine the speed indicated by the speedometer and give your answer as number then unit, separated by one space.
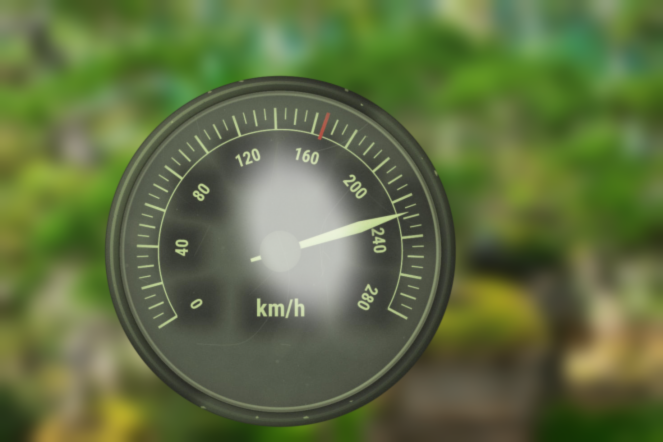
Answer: 227.5 km/h
